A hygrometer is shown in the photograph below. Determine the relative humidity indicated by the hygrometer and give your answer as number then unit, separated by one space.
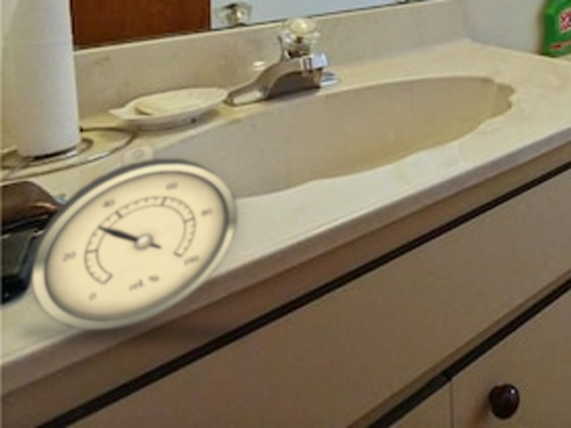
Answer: 32 %
